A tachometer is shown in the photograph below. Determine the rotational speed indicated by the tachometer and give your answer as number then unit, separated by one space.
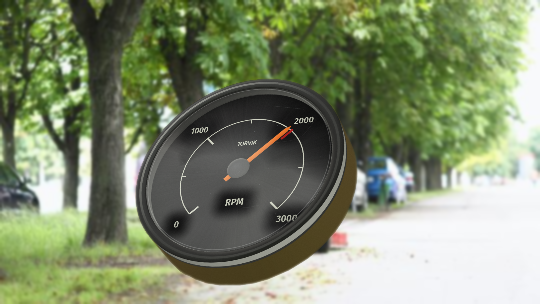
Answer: 2000 rpm
